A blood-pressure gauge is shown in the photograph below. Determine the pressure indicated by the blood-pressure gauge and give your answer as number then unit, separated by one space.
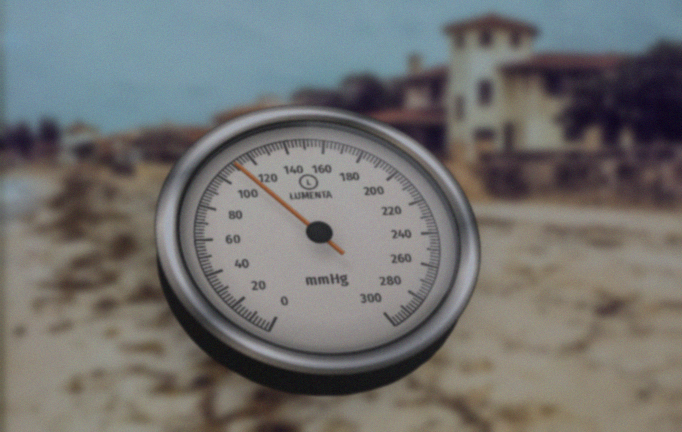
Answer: 110 mmHg
